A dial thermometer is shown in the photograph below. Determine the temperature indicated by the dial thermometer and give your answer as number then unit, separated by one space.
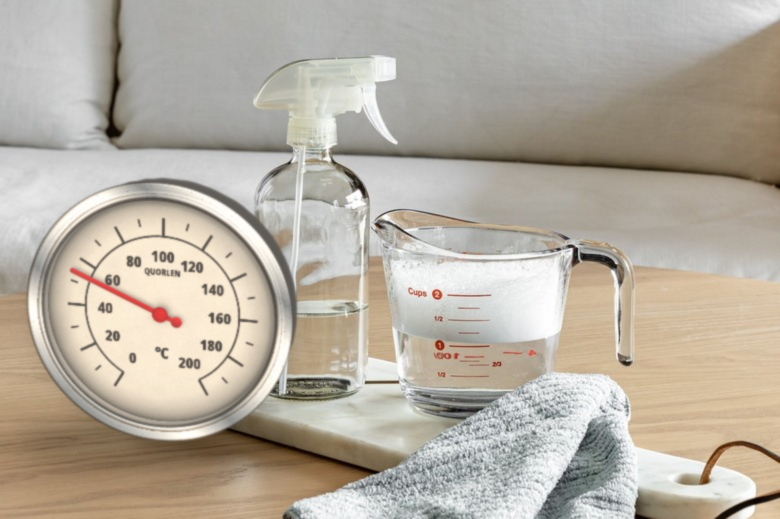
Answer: 55 °C
